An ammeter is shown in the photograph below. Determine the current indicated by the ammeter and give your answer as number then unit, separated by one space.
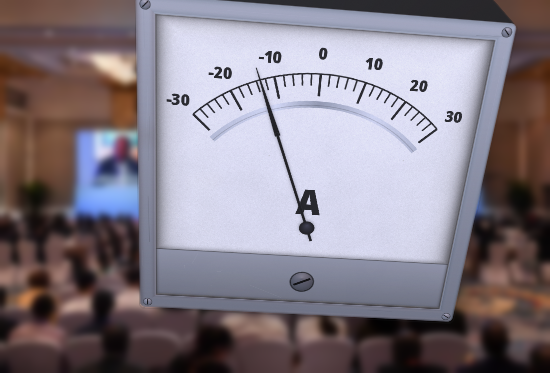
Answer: -13 A
